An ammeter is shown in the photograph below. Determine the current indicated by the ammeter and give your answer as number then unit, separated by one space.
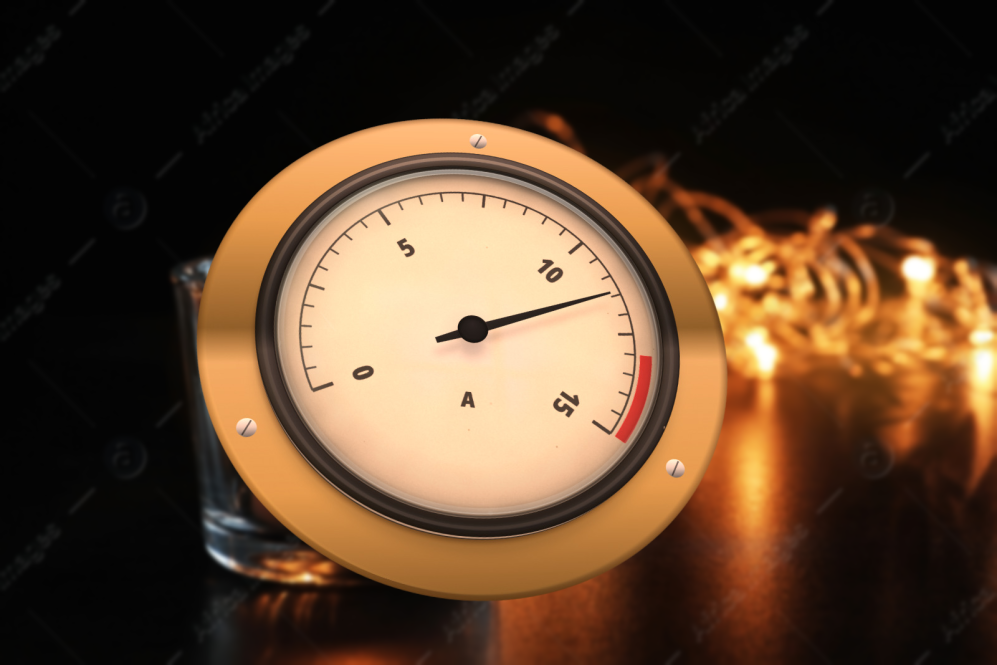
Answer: 11.5 A
